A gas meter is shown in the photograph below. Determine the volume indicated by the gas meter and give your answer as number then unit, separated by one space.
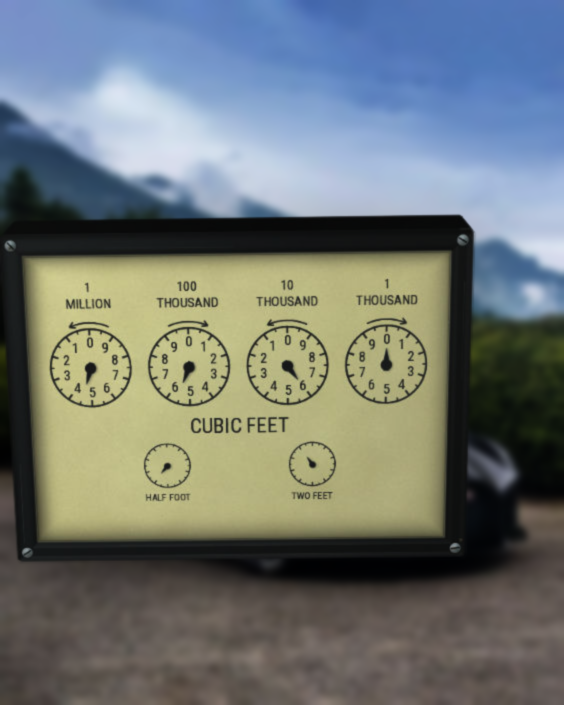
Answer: 456000 ft³
